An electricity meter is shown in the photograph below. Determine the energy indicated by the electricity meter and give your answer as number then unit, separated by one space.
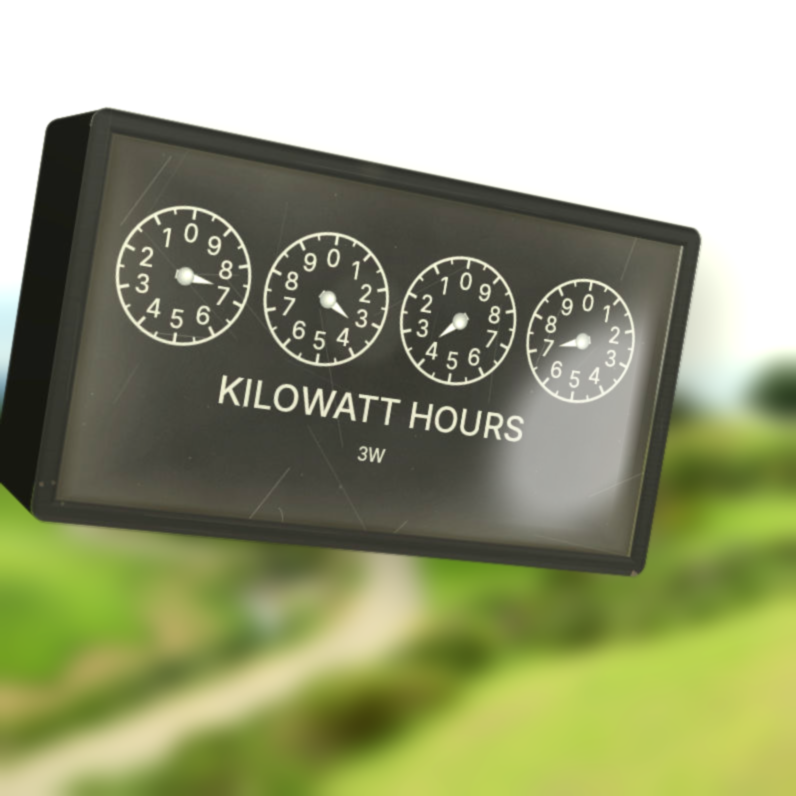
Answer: 7337 kWh
